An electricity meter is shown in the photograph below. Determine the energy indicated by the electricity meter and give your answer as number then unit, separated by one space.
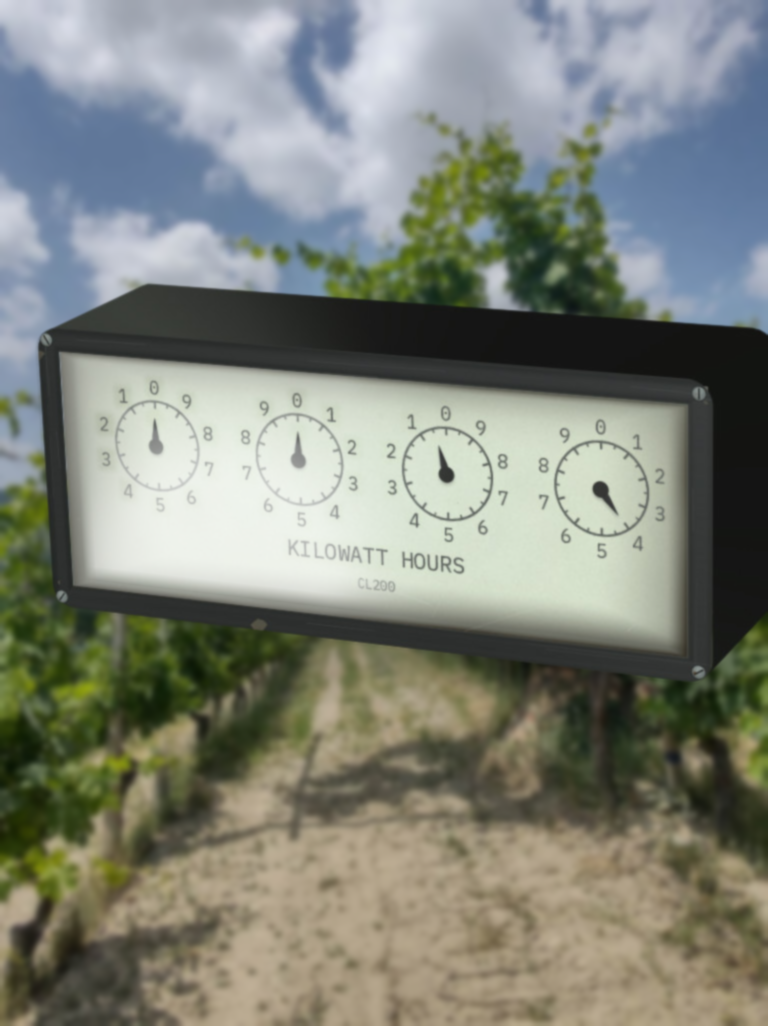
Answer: 4 kWh
